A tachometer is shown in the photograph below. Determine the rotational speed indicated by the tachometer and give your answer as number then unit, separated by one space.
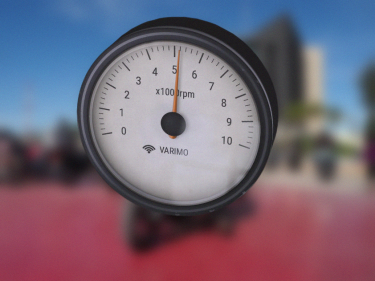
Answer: 5200 rpm
